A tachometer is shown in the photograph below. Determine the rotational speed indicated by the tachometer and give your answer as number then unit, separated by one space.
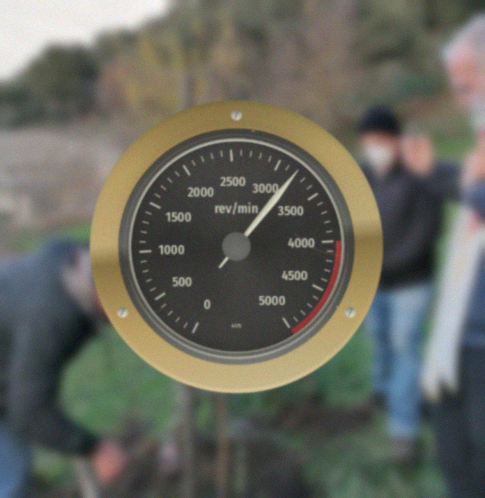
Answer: 3200 rpm
